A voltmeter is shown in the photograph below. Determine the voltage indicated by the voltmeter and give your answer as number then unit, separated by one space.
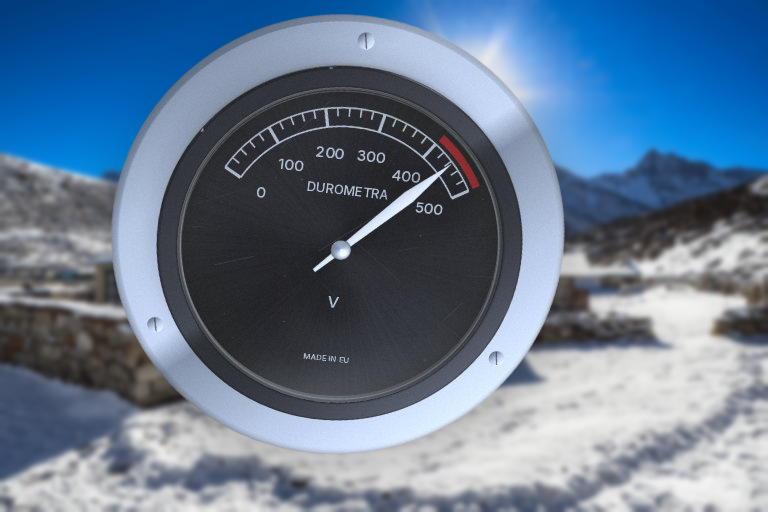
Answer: 440 V
